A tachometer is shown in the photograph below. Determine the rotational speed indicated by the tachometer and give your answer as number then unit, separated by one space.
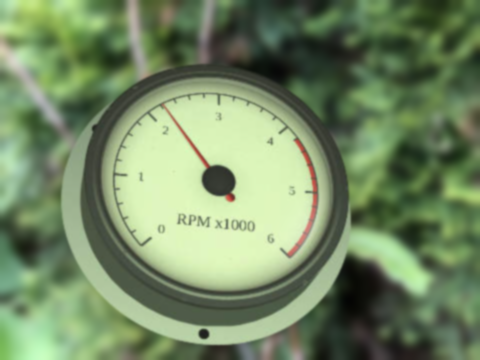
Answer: 2200 rpm
